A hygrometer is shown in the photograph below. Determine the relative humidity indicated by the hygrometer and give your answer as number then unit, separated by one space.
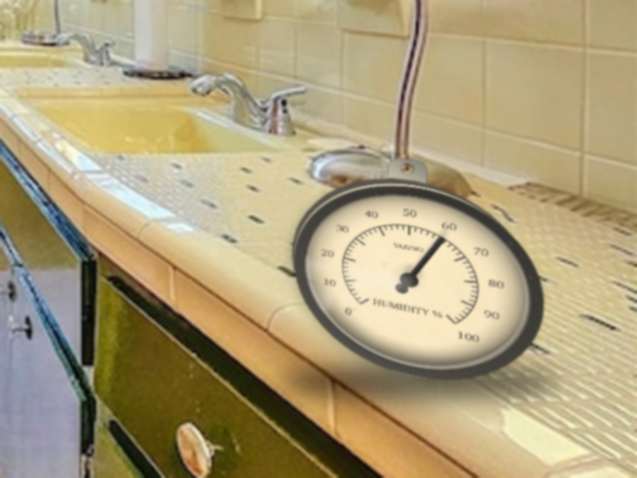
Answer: 60 %
